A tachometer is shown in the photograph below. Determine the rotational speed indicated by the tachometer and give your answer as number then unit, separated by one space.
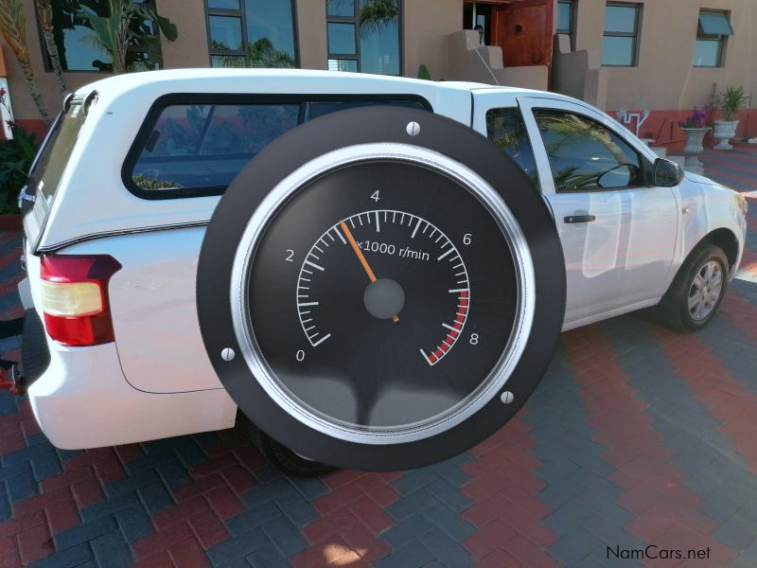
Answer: 3200 rpm
